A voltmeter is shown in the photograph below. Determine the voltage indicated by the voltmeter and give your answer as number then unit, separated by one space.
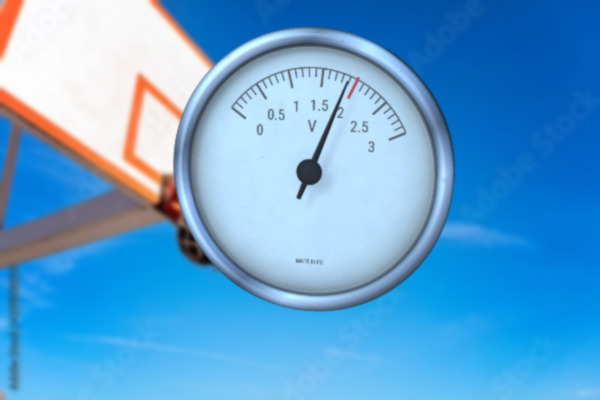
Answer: 1.9 V
